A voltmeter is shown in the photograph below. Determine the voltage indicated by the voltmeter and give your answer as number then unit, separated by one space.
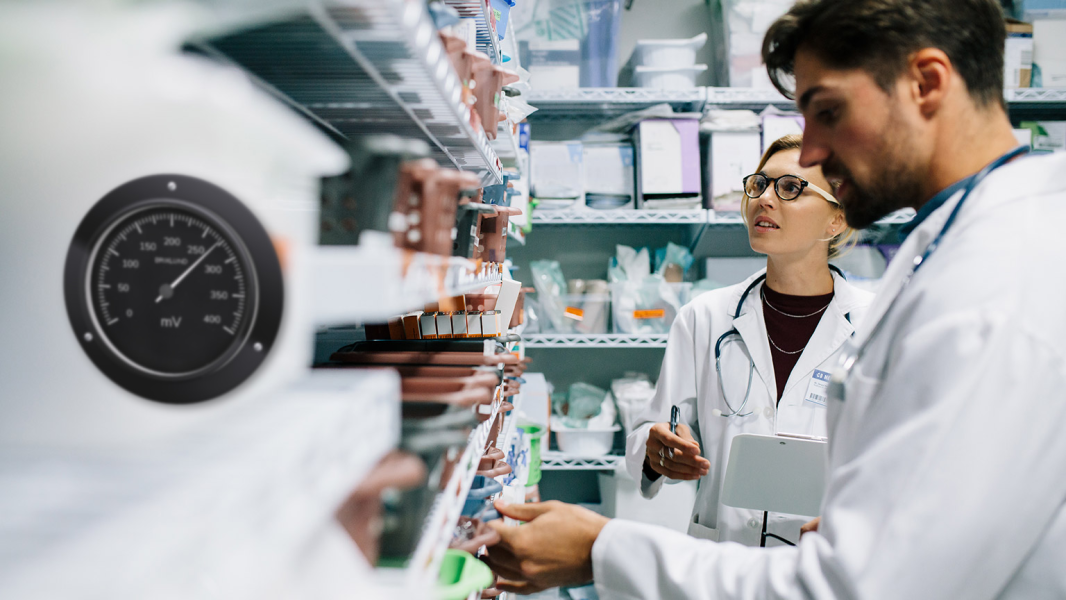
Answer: 275 mV
